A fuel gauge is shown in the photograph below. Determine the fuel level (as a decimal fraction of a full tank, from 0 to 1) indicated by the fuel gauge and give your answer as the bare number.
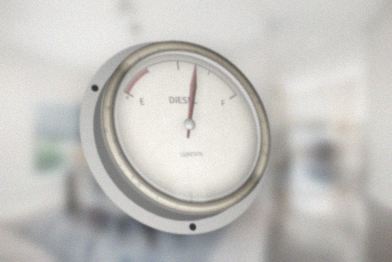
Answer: 0.625
